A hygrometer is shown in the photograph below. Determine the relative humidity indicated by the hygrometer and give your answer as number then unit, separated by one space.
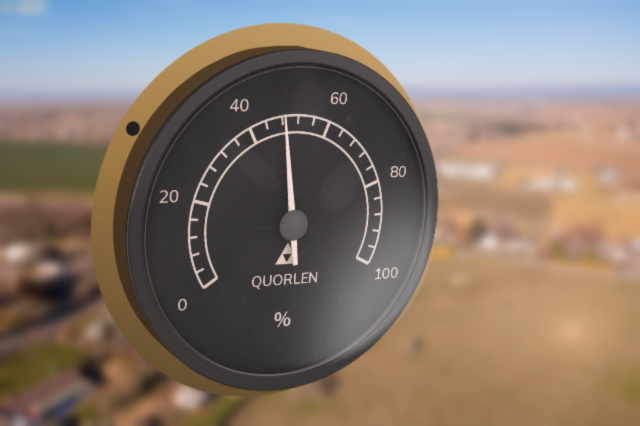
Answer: 48 %
